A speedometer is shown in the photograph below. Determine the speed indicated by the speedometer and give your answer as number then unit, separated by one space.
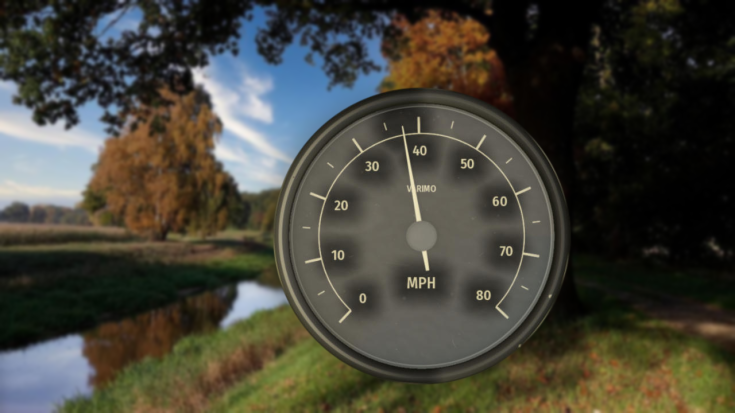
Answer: 37.5 mph
